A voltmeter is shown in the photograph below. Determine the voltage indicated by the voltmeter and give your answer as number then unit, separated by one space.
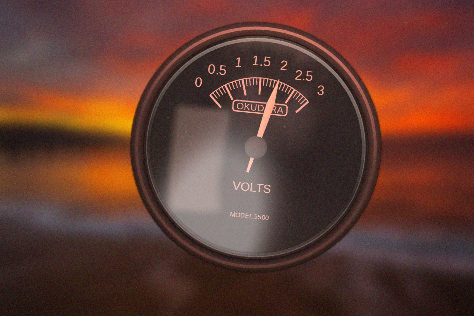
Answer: 2 V
